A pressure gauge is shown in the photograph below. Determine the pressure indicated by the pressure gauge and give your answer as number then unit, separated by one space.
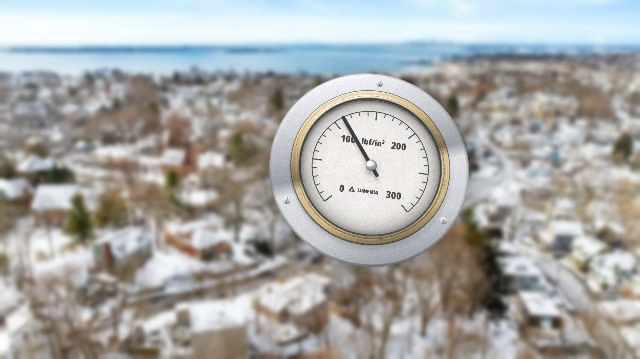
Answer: 110 psi
